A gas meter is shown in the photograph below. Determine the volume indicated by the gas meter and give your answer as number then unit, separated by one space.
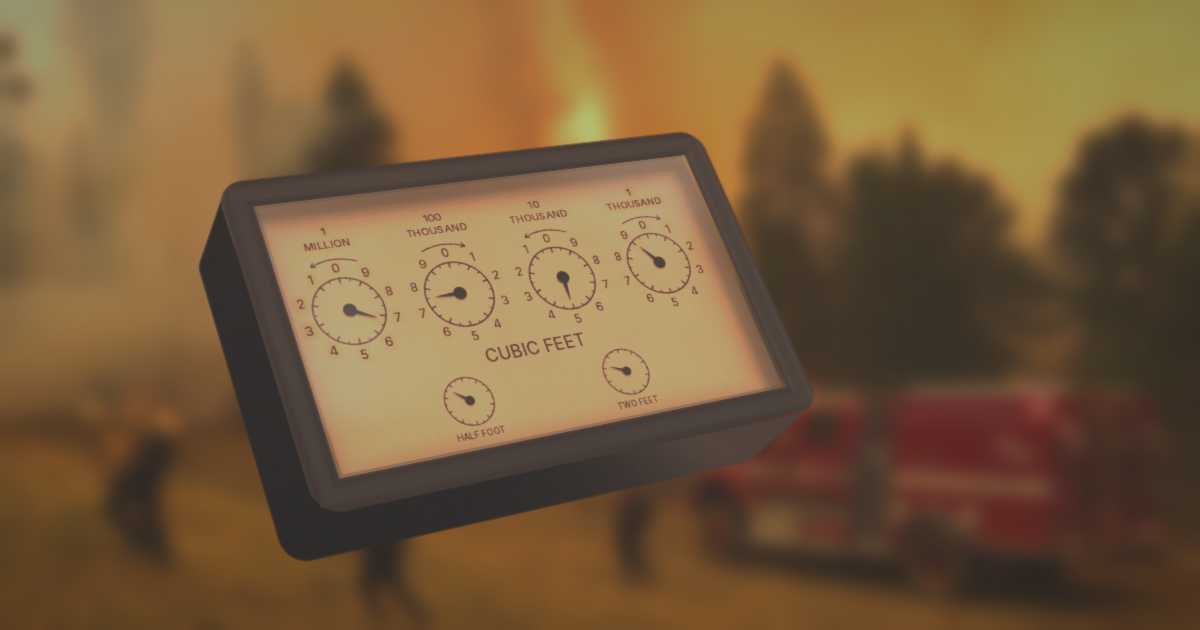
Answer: 674900 ft³
